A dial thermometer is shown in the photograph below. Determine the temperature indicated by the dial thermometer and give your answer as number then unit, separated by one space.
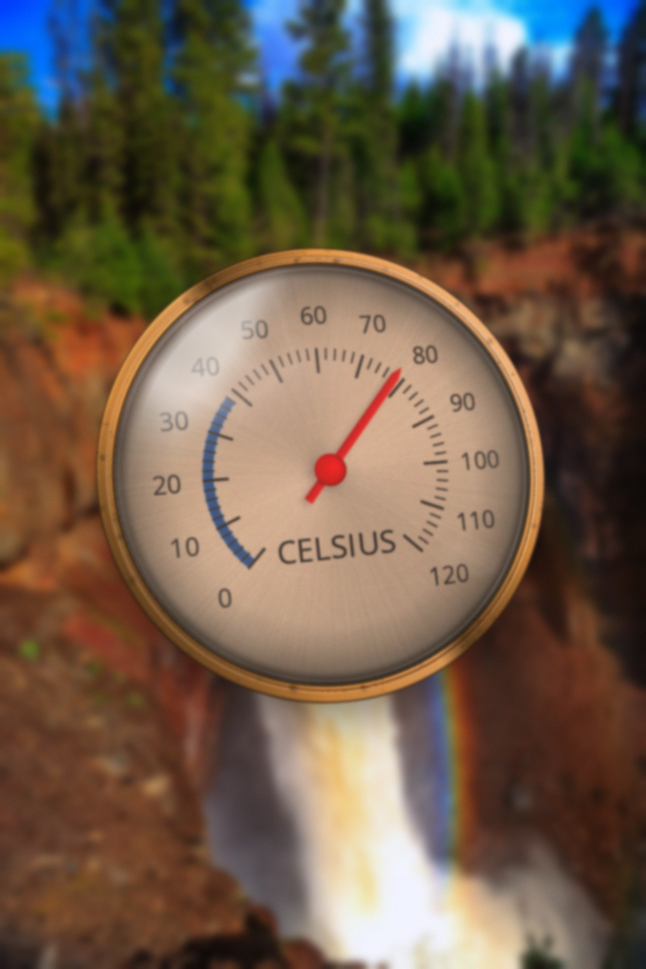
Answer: 78 °C
